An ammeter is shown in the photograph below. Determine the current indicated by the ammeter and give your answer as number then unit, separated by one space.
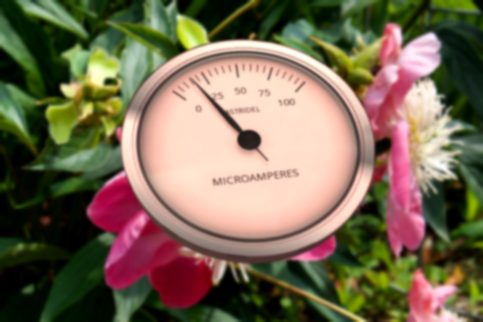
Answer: 15 µA
